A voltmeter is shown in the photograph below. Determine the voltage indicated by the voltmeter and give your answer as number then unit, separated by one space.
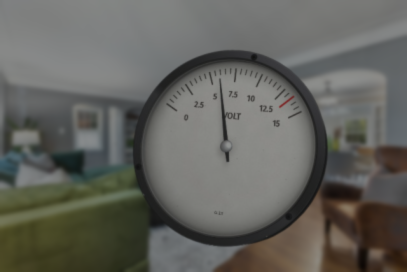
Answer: 6 V
